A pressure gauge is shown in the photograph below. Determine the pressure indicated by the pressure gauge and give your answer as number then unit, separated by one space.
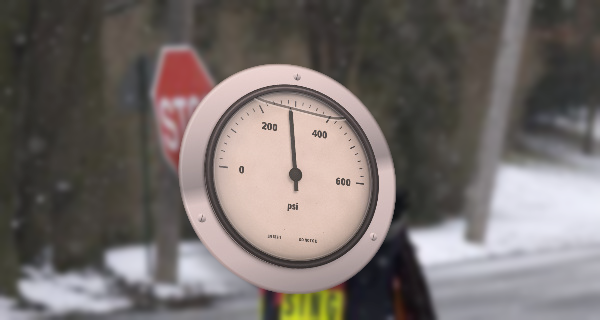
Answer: 280 psi
